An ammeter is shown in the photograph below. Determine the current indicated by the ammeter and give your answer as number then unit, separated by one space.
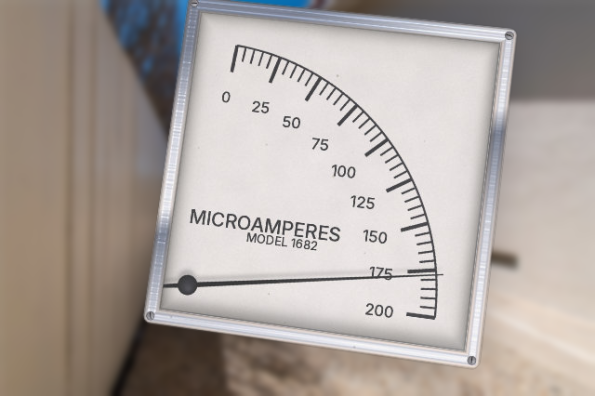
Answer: 177.5 µA
